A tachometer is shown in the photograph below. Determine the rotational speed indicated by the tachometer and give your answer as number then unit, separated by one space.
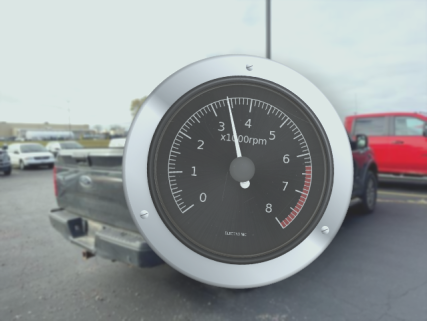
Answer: 3400 rpm
